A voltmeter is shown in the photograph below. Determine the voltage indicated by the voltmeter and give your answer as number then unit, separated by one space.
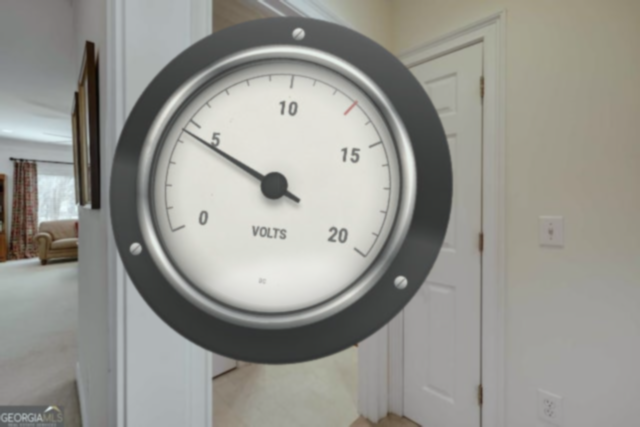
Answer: 4.5 V
